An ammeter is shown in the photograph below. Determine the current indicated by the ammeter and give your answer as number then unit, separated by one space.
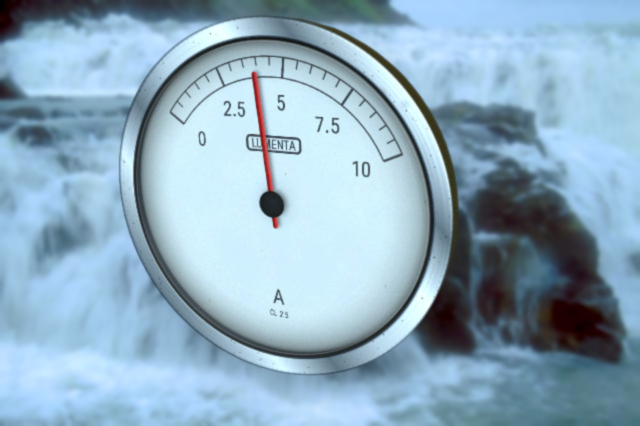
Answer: 4 A
